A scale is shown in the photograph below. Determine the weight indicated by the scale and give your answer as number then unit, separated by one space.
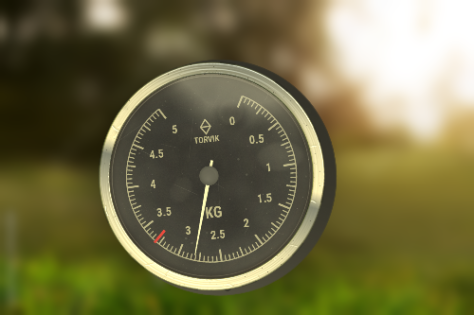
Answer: 2.8 kg
